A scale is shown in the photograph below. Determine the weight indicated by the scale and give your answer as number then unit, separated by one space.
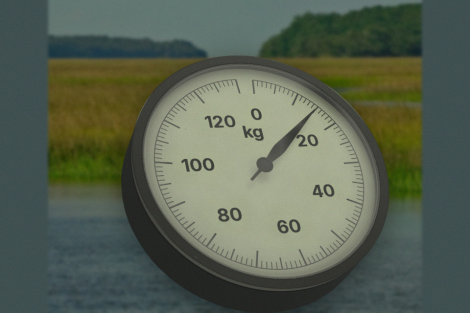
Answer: 15 kg
